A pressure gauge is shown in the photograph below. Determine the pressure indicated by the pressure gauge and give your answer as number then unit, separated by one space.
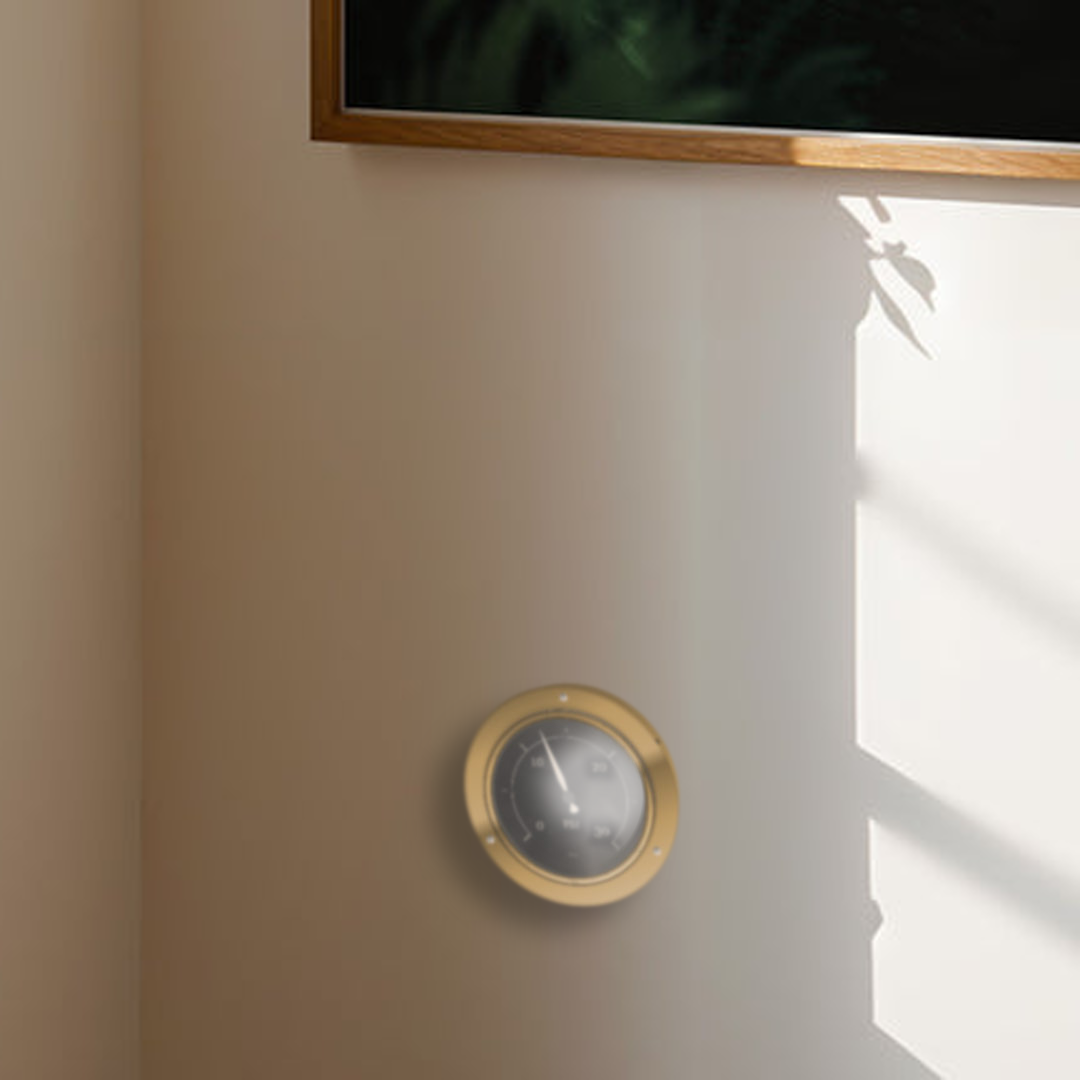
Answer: 12.5 psi
